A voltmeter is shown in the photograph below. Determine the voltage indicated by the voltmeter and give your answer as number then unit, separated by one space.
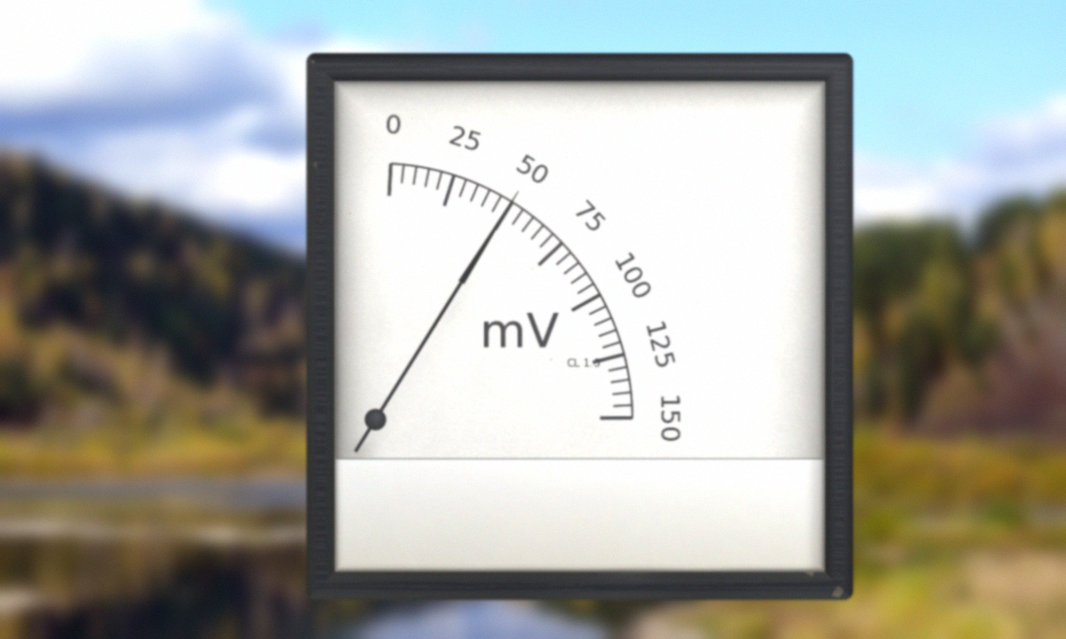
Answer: 50 mV
